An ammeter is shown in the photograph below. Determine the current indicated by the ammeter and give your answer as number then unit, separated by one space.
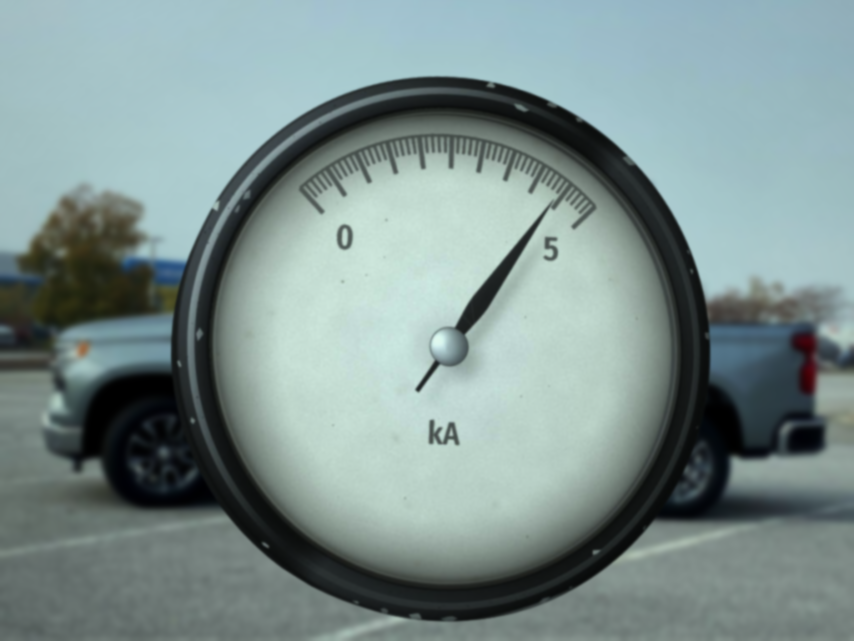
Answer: 4.4 kA
